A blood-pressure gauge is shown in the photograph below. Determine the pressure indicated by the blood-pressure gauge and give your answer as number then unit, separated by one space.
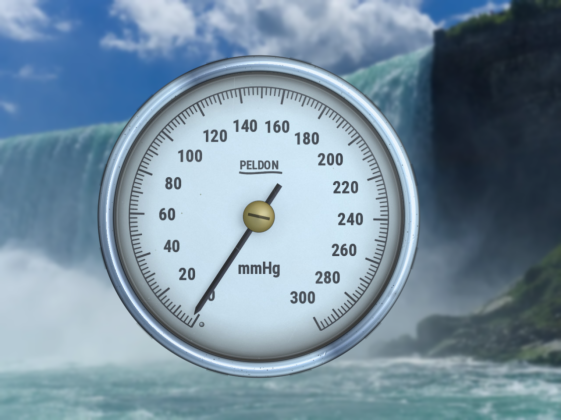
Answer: 2 mmHg
